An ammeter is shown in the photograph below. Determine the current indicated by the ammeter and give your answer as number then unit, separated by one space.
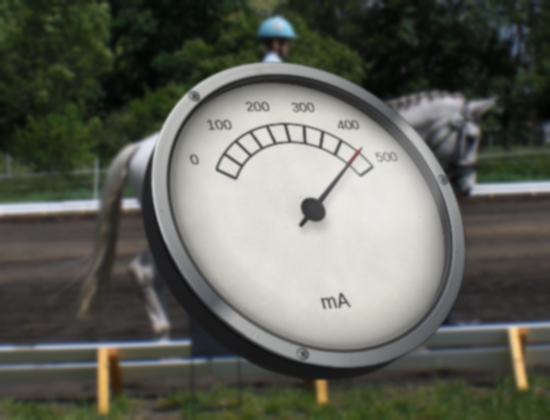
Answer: 450 mA
